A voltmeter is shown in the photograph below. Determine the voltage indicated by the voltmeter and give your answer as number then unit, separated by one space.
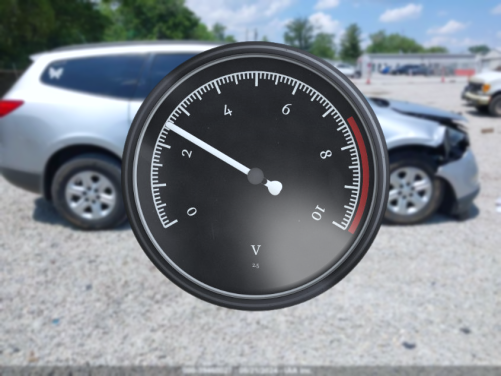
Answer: 2.5 V
